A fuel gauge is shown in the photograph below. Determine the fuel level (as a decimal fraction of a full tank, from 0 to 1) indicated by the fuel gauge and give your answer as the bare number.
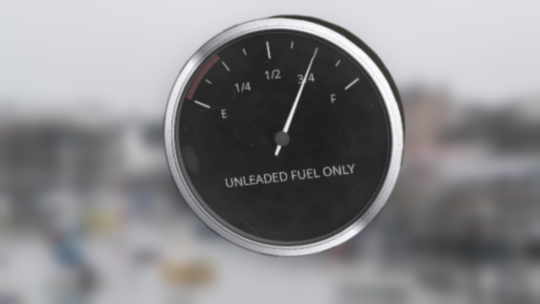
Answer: 0.75
